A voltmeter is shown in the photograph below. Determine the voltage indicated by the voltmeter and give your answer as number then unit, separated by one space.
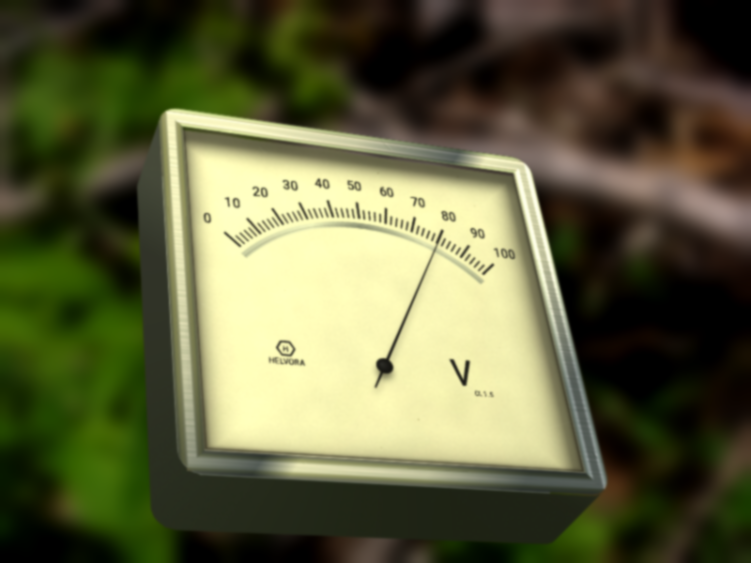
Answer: 80 V
